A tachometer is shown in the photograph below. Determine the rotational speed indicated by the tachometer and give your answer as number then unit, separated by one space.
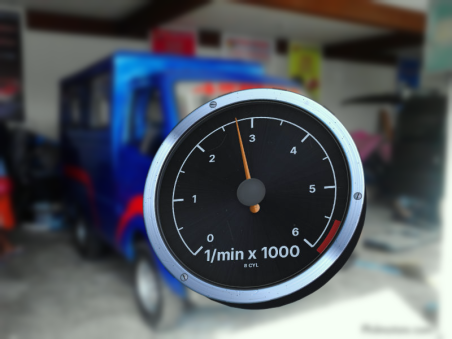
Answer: 2750 rpm
